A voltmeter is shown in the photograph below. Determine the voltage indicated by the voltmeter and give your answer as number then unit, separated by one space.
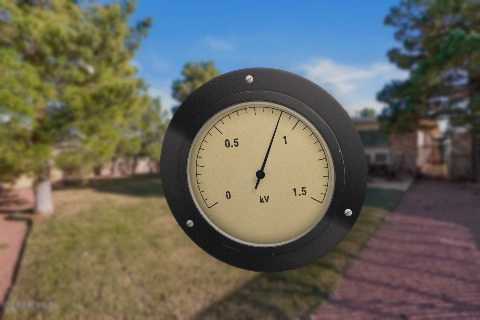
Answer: 0.9 kV
